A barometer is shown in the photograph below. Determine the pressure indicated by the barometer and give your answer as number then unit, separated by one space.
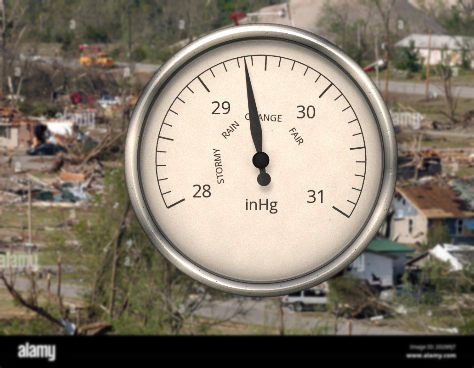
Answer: 29.35 inHg
